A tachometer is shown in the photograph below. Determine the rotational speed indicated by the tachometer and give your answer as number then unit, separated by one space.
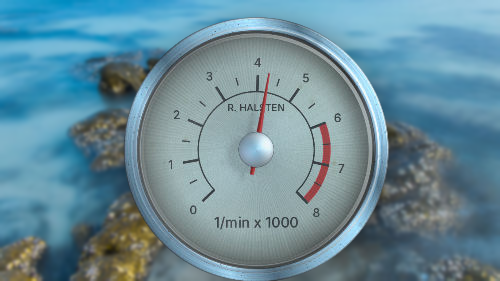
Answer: 4250 rpm
